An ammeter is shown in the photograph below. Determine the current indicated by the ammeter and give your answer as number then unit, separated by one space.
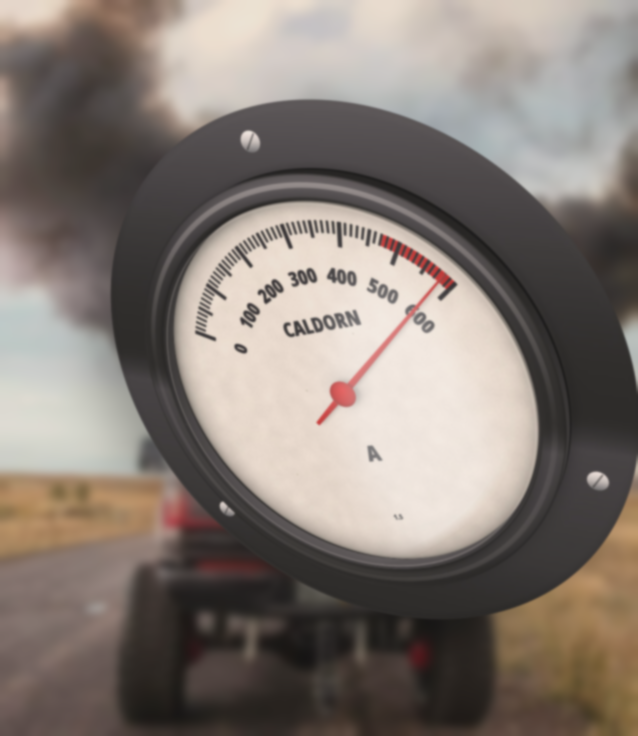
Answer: 580 A
